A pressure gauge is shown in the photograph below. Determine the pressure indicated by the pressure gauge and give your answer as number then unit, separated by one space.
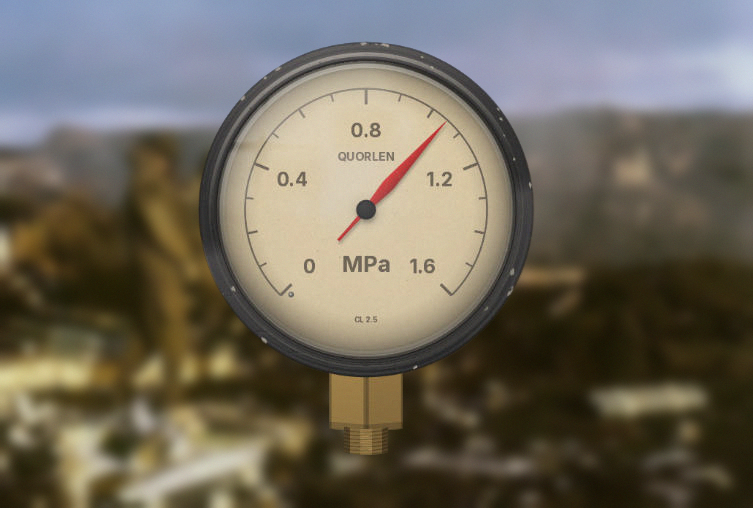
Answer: 1.05 MPa
